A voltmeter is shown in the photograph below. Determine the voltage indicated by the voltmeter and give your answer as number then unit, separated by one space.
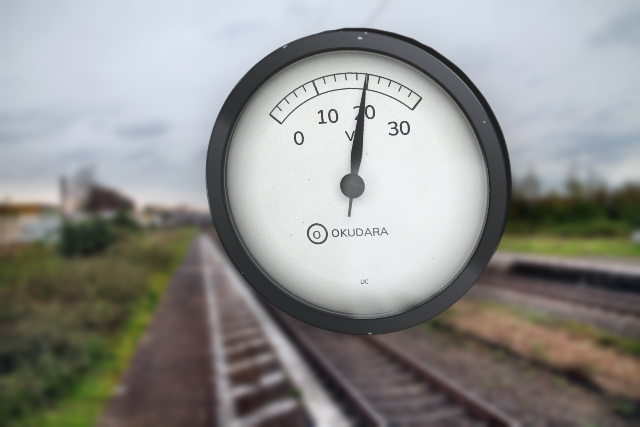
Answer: 20 V
